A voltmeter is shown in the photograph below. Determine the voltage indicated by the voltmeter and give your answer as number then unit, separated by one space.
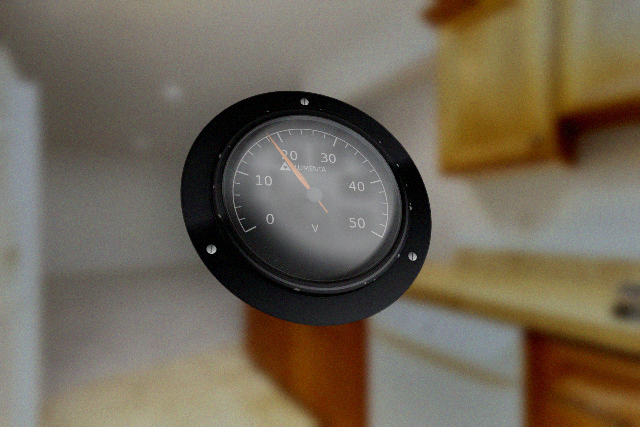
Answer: 18 V
